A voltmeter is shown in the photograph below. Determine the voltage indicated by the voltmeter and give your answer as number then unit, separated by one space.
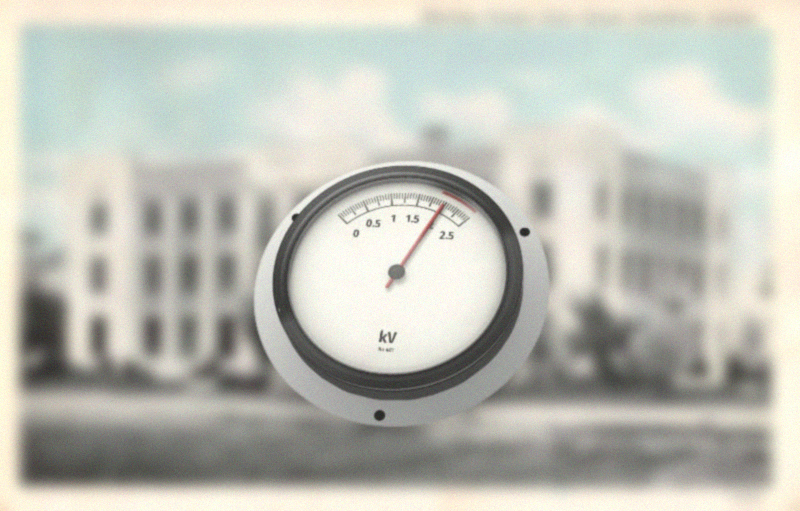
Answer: 2 kV
